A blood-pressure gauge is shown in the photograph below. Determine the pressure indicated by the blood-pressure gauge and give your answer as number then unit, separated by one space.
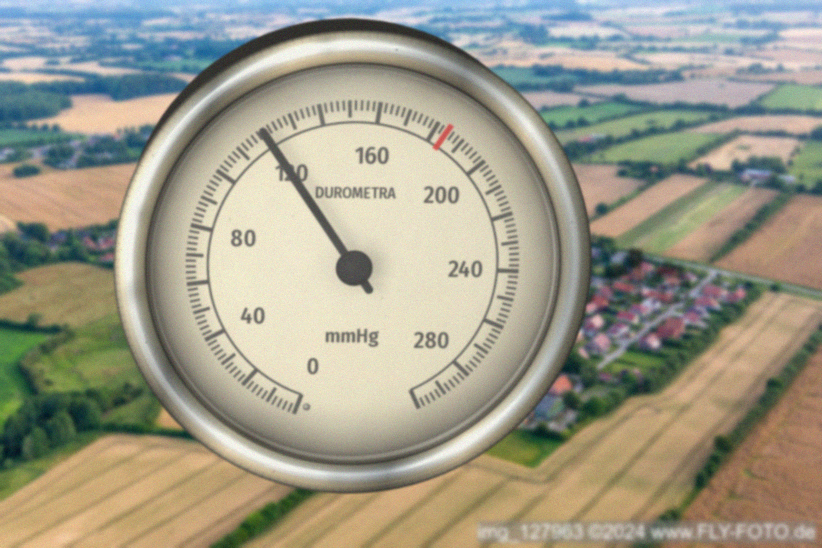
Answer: 120 mmHg
